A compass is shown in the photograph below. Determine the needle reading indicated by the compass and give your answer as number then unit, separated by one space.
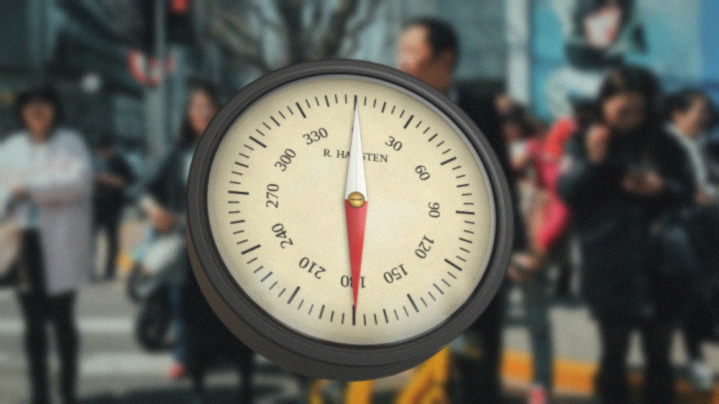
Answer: 180 °
